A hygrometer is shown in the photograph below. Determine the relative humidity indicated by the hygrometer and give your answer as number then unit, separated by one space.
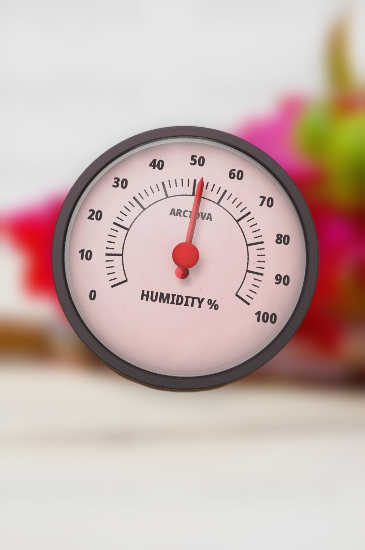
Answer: 52 %
